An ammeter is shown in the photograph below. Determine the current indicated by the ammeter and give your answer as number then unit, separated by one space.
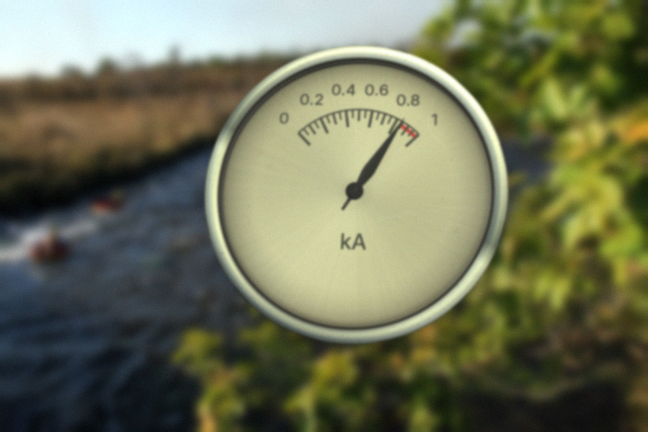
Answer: 0.85 kA
